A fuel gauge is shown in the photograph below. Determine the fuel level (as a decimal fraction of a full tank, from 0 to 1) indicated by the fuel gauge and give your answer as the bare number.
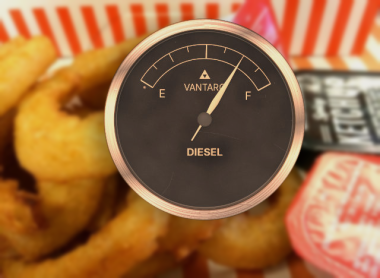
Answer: 0.75
